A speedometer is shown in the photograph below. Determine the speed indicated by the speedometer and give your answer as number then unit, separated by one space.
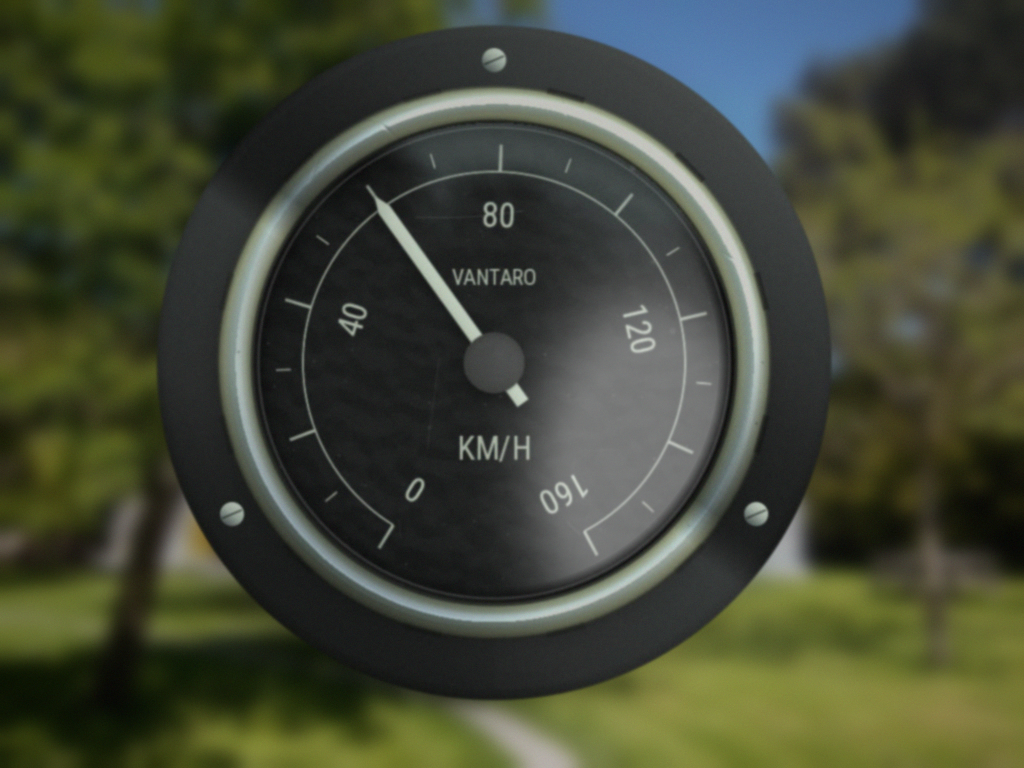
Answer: 60 km/h
